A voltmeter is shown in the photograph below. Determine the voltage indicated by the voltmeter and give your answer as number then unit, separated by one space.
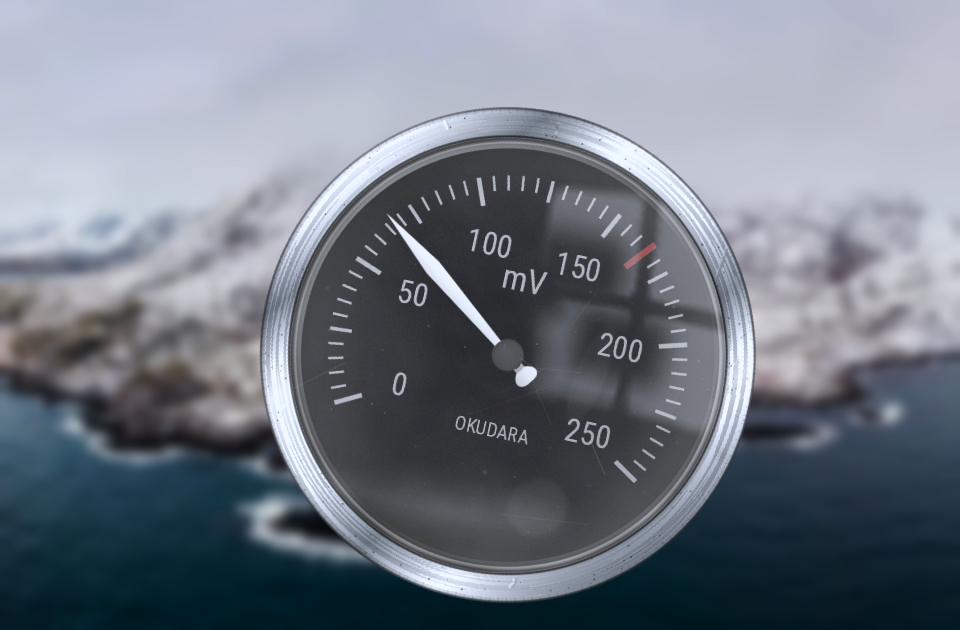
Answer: 67.5 mV
